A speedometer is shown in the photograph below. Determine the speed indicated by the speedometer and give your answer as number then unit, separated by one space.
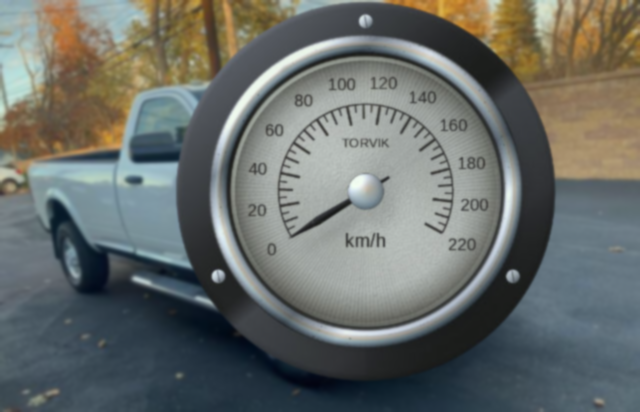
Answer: 0 km/h
